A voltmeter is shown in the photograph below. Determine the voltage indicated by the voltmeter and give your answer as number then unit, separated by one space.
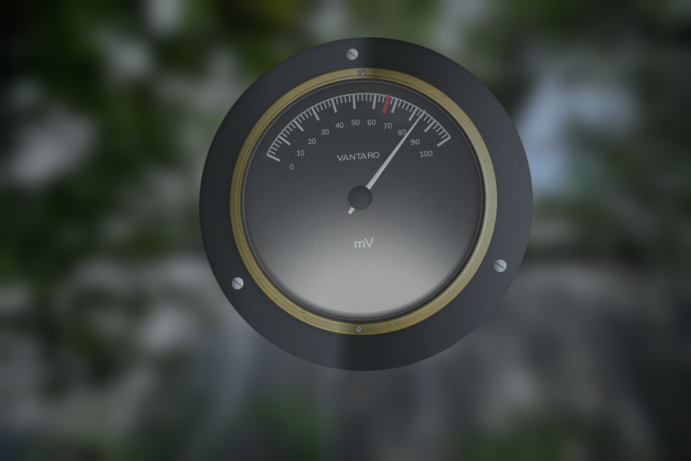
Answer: 84 mV
